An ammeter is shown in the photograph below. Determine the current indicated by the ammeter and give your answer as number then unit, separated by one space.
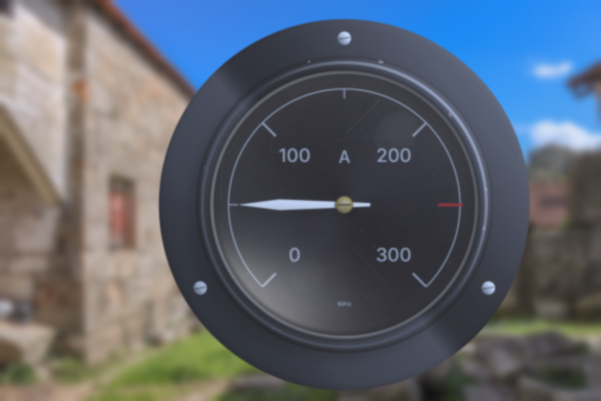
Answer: 50 A
